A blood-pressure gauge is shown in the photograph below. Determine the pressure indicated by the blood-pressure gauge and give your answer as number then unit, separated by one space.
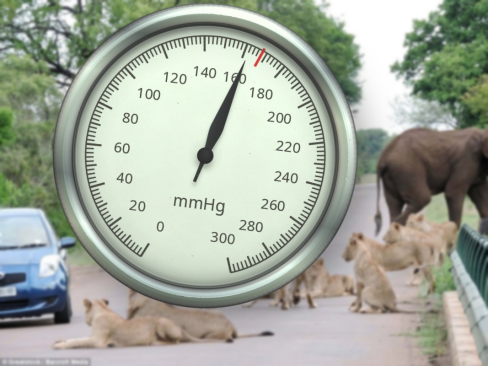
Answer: 162 mmHg
